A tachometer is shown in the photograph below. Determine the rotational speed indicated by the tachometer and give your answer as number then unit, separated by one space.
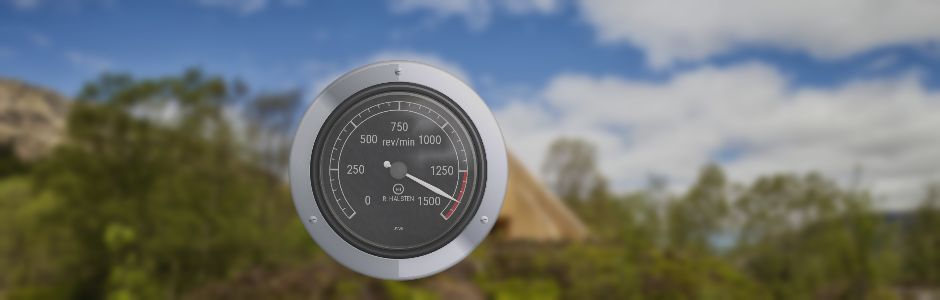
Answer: 1400 rpm
